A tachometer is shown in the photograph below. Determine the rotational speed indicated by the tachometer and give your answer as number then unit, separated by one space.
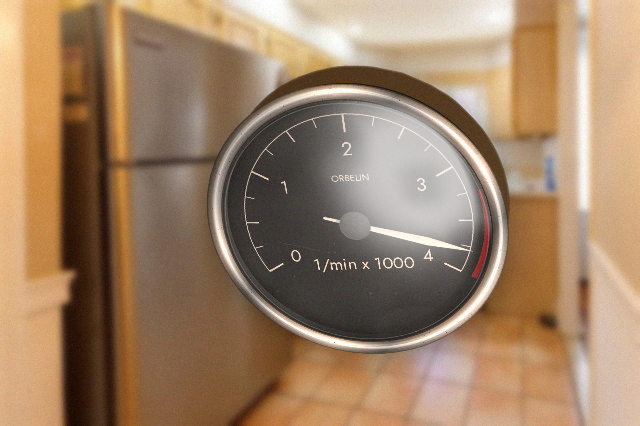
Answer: 3750 rpm
